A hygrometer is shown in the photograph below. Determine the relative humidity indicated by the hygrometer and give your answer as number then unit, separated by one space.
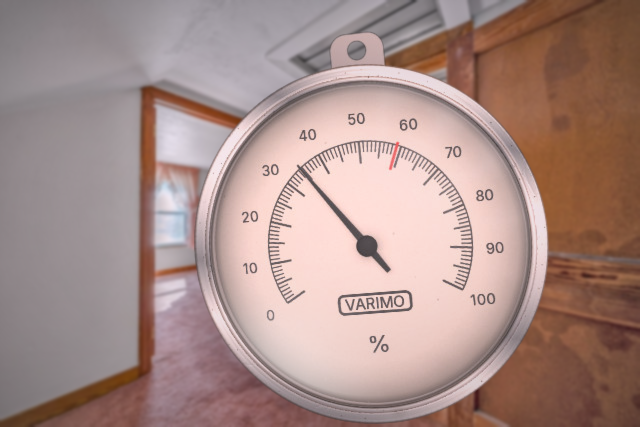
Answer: 35 %
